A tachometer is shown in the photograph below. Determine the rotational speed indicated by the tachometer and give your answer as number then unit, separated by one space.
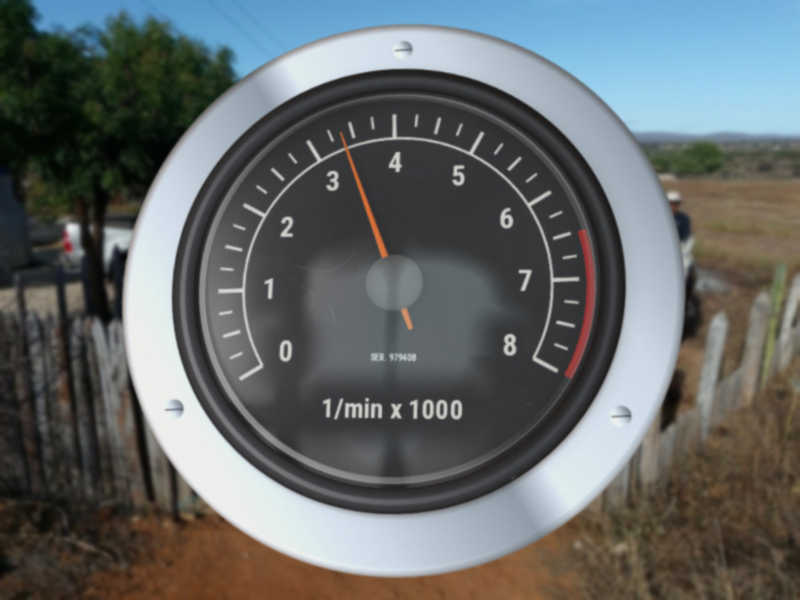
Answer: 3375 rpm
